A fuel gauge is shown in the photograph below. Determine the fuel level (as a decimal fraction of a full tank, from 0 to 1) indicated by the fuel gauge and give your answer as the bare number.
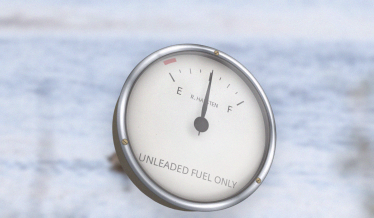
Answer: 0.5
